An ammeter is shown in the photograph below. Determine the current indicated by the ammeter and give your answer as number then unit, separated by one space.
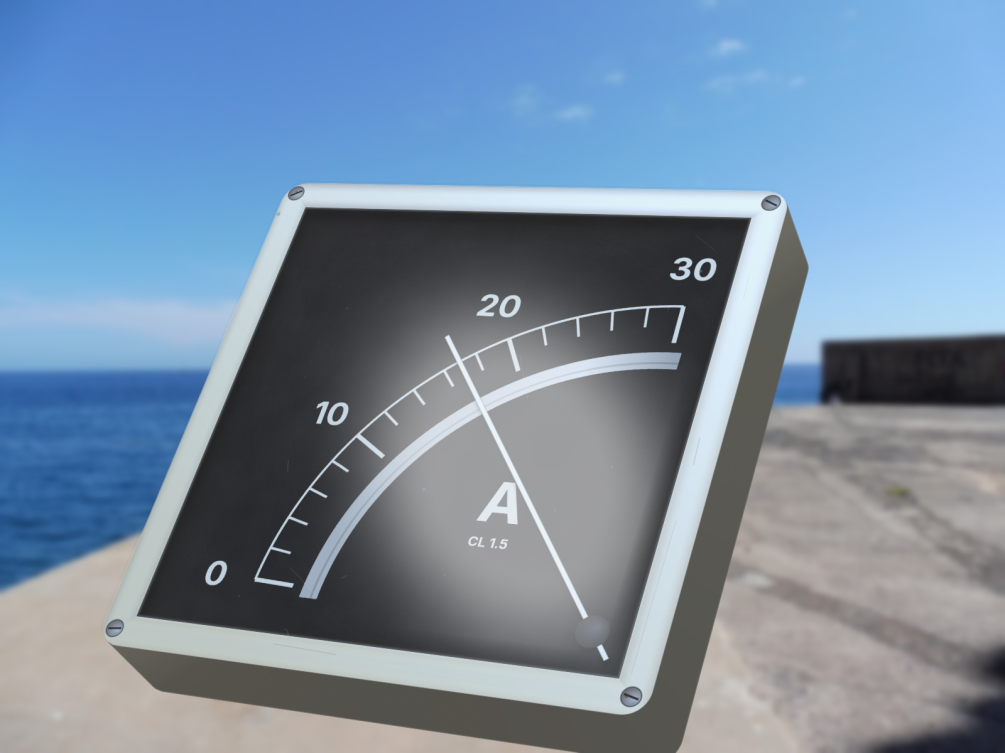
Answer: 17 A
